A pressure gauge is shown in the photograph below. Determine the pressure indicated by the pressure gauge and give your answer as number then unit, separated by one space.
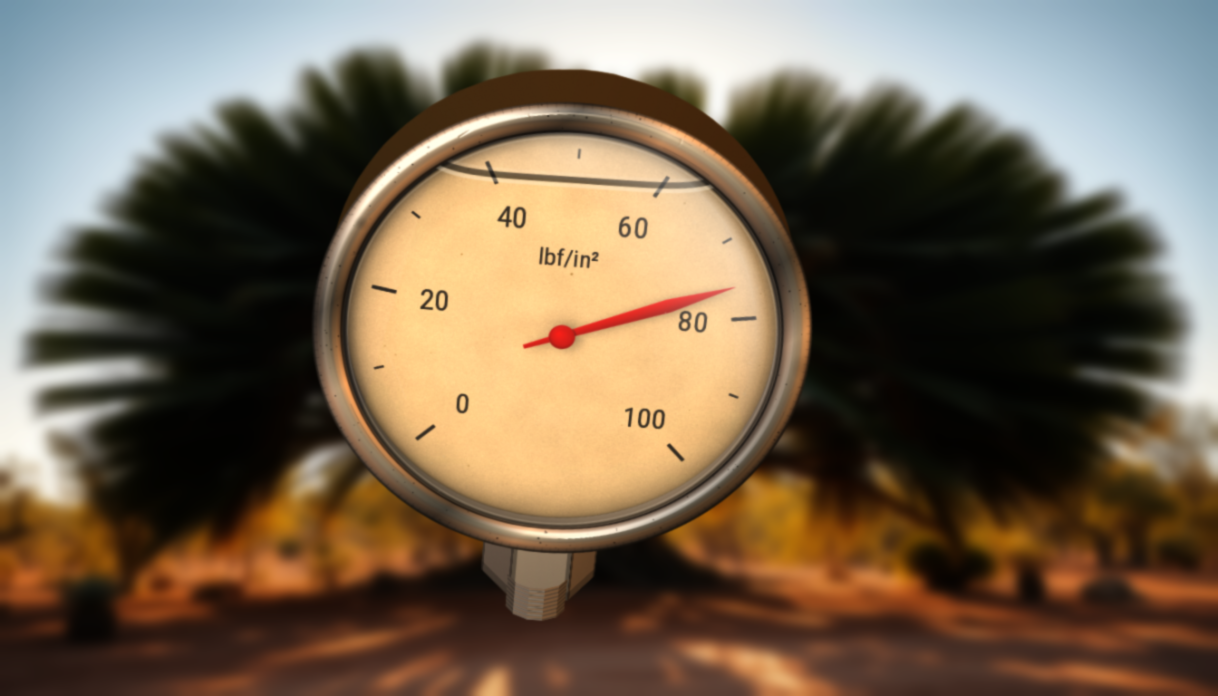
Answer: 75 psi
